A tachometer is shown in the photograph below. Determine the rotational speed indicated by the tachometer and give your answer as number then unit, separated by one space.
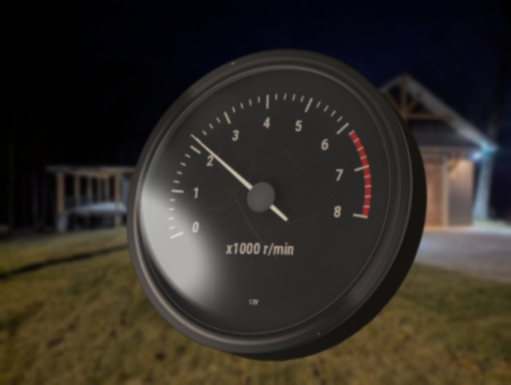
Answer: 2200 rpm
